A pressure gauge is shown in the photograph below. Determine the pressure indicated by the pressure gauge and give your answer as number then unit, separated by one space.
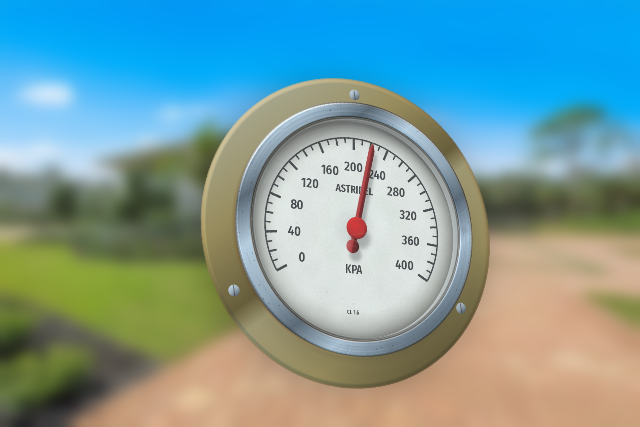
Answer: 220 kPa
